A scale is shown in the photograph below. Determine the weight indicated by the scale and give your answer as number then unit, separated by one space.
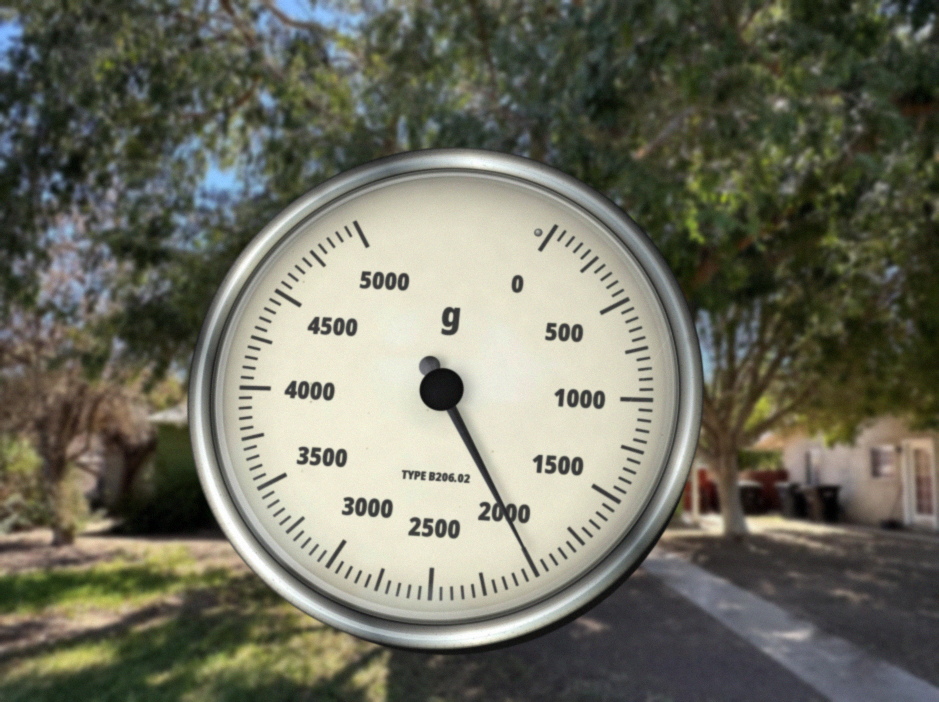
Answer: 2000 g
